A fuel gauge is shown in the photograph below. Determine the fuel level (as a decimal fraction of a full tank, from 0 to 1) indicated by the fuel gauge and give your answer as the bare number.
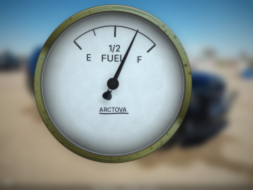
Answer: 0.75
